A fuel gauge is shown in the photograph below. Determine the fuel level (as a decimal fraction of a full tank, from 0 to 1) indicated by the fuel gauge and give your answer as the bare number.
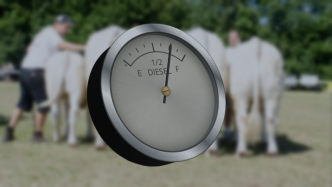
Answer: 0.75
